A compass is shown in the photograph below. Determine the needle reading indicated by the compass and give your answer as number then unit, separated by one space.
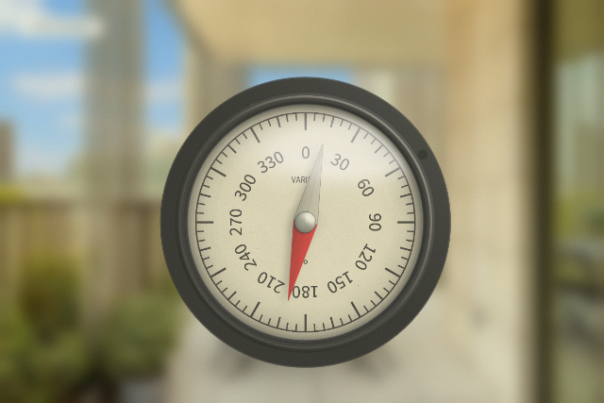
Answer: 192.5 °
